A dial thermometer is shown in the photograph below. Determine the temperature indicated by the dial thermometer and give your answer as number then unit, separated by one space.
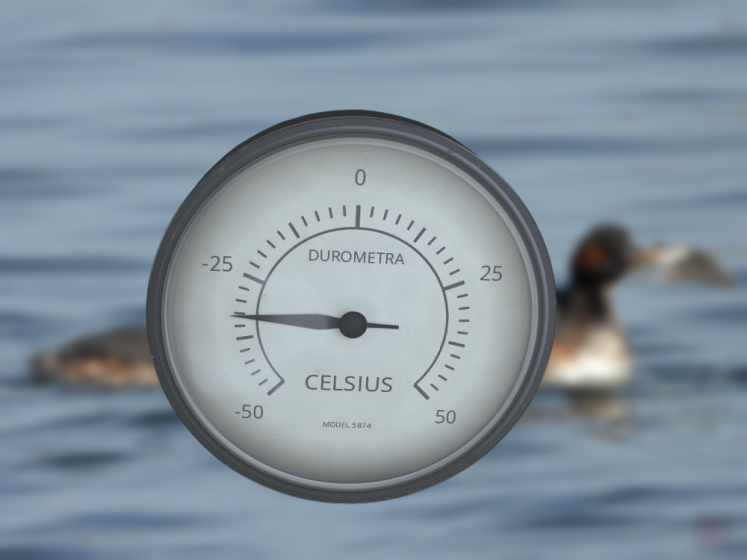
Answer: -32.5 °C
